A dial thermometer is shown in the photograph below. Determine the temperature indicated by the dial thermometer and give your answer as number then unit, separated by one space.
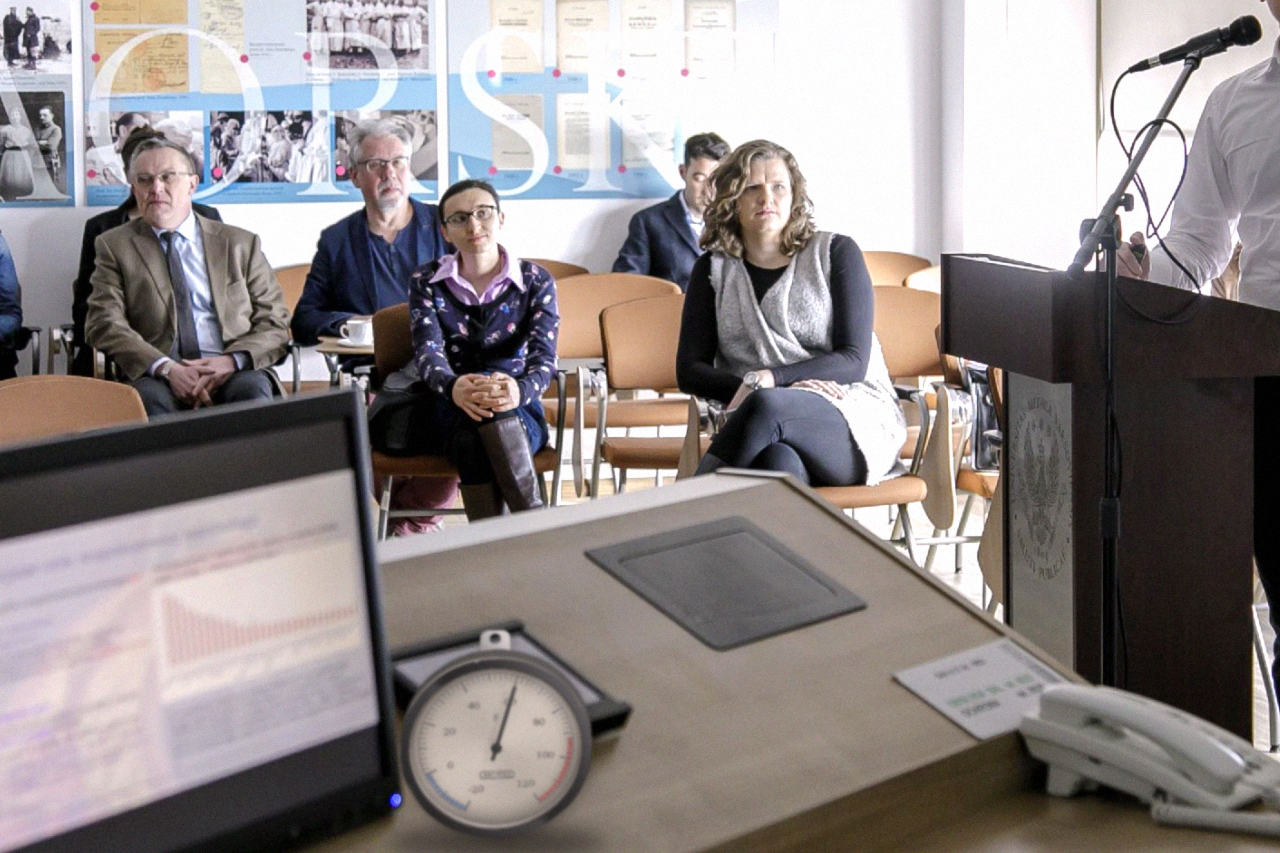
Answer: 60 °F
